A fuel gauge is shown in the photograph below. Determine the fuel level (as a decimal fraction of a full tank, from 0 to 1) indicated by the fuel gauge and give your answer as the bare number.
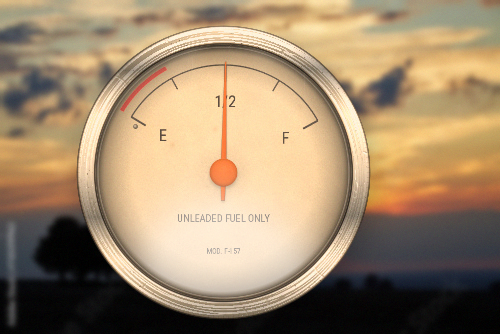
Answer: 0.5
